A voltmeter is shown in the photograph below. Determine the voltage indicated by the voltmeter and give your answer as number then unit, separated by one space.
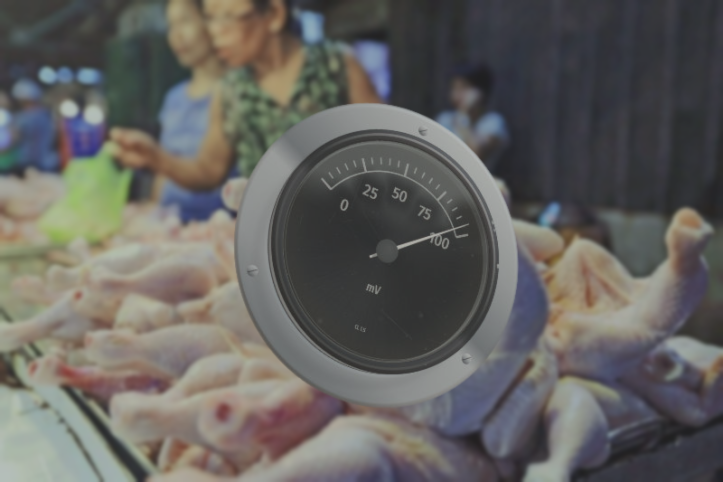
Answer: 95 mV
